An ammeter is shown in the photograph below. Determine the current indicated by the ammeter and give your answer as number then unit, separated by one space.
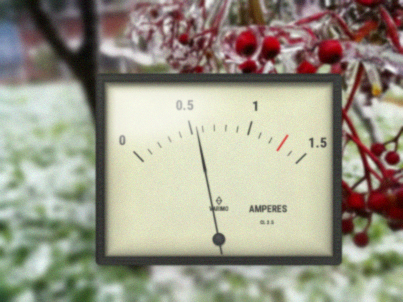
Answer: 0.55 A
